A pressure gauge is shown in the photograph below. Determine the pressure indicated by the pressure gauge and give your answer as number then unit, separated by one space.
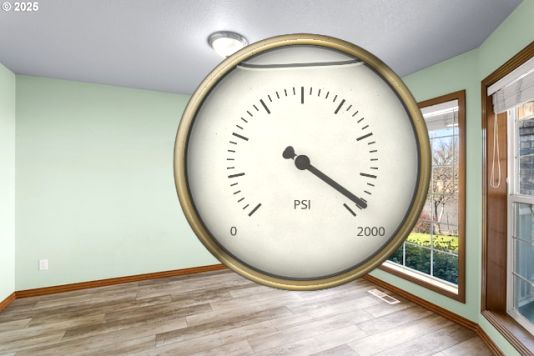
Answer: 1925 psi
